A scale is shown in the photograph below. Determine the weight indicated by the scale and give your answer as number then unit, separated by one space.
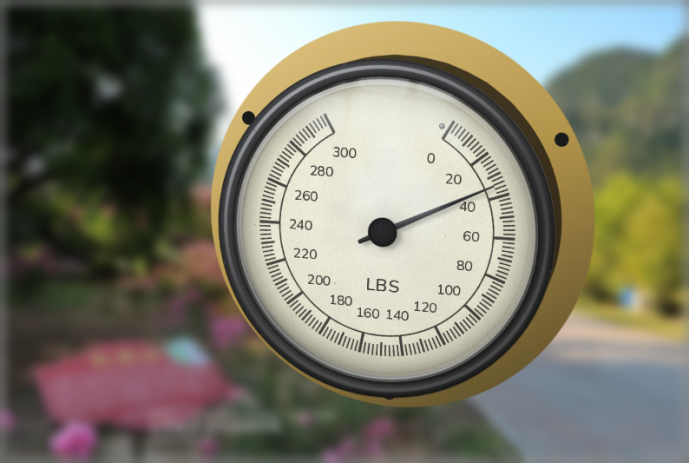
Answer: 34 lb
